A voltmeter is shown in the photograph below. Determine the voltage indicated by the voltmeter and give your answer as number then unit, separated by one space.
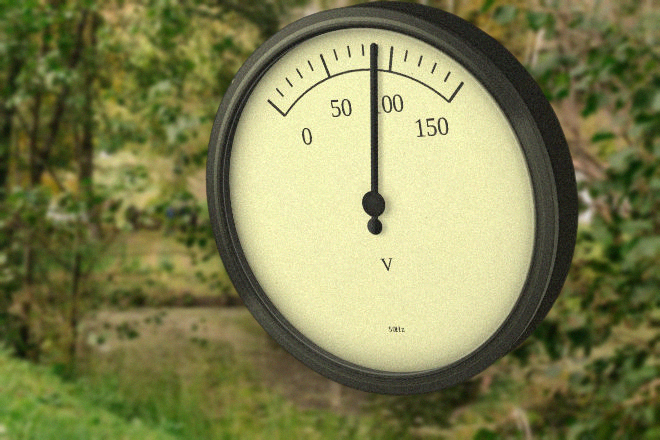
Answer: 90 V
